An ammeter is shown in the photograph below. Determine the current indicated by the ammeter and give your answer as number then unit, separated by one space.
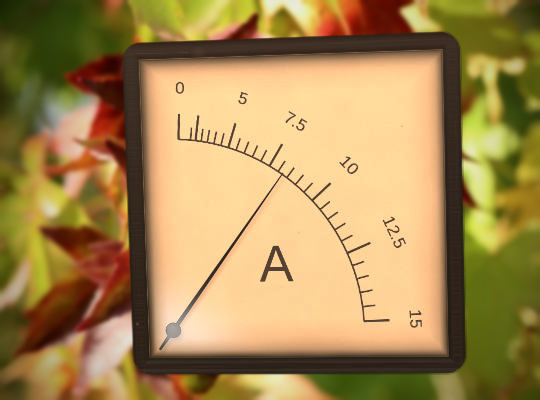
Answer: 8.25 A
